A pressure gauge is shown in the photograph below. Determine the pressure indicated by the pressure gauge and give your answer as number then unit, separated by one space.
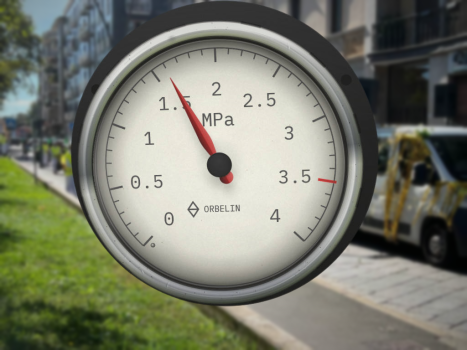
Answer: 1.6 MPa
